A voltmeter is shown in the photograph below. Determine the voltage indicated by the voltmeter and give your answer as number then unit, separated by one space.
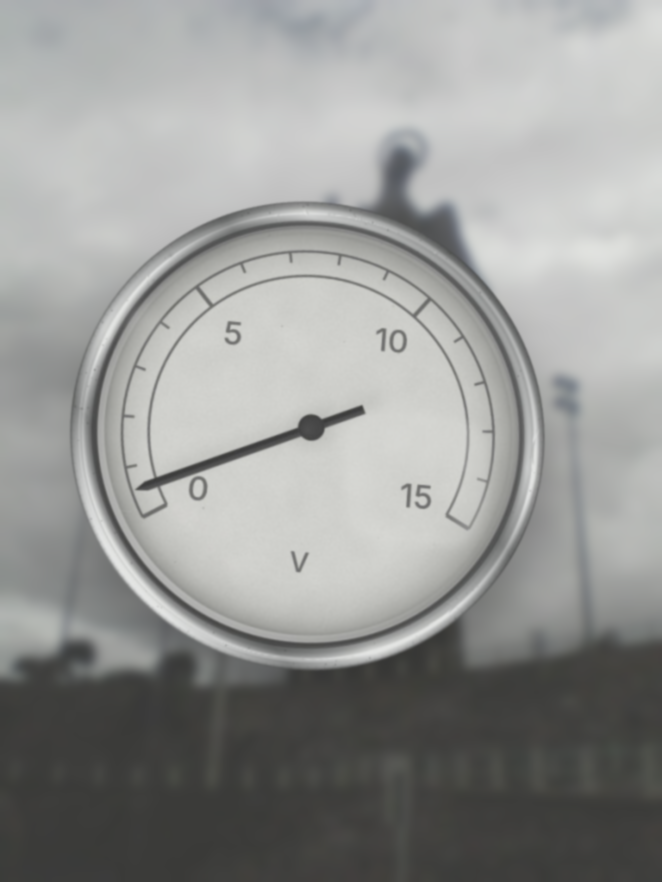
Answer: 0.5 V
